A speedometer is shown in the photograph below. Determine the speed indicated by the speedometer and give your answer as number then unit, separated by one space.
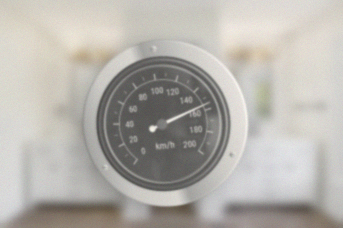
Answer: 155 km/h
